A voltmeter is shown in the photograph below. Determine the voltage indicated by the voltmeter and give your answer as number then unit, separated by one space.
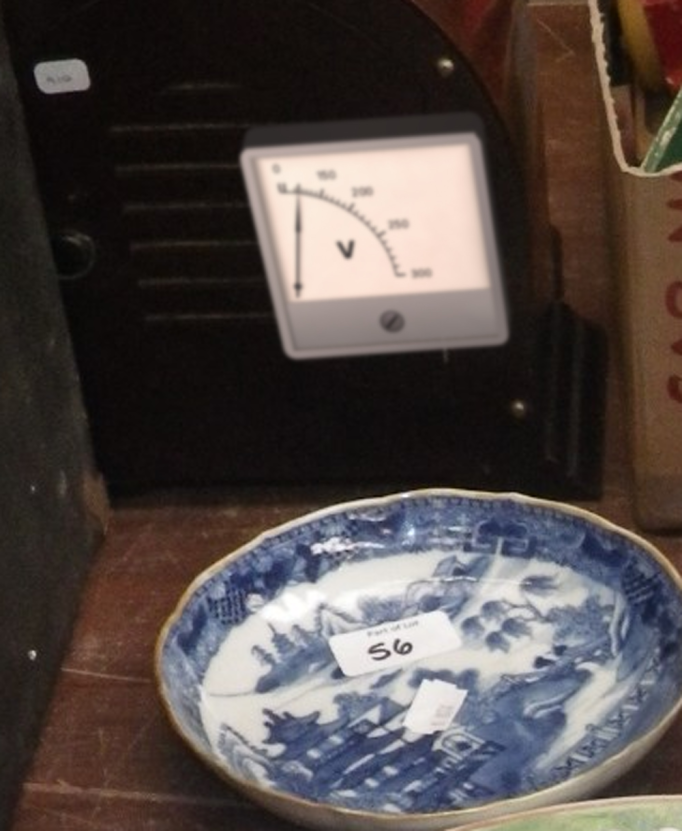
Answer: 100 V
